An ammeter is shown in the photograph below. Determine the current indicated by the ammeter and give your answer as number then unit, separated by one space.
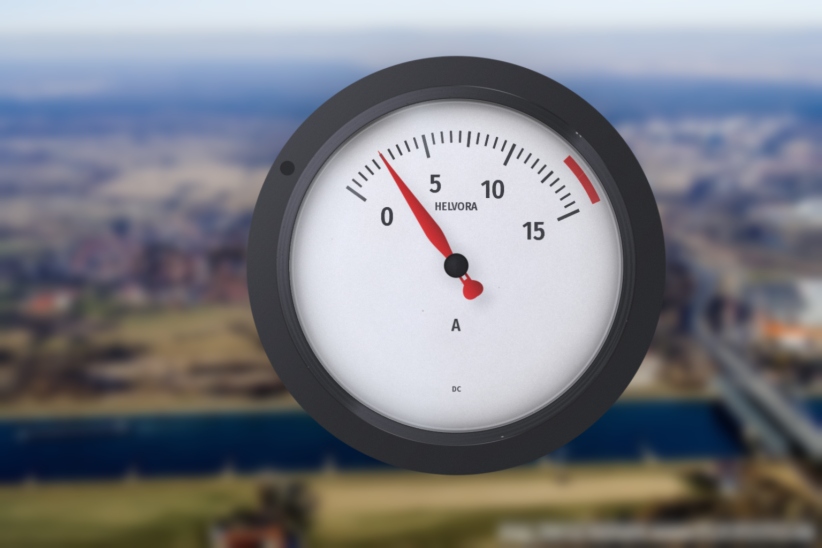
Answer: 2.5 A
